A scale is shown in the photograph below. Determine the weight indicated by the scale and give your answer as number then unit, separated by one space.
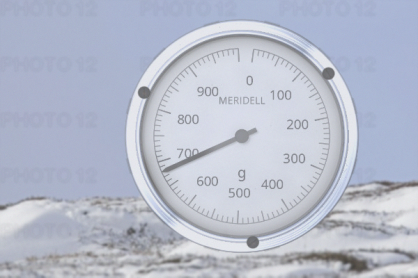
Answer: 680 g
